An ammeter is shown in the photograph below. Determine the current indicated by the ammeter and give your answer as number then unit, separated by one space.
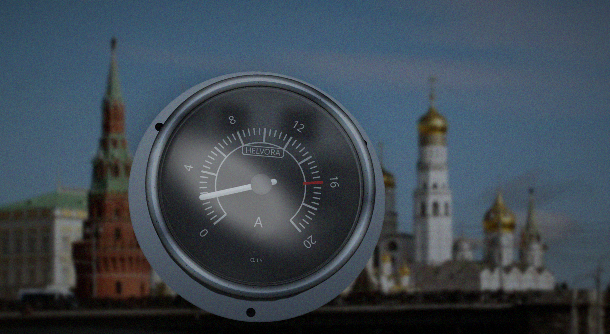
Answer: 2 A
